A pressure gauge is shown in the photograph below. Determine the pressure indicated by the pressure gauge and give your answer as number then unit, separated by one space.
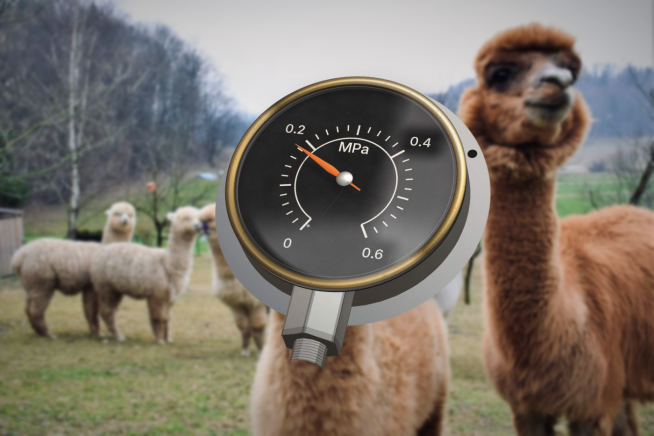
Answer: 0.18 MPa
